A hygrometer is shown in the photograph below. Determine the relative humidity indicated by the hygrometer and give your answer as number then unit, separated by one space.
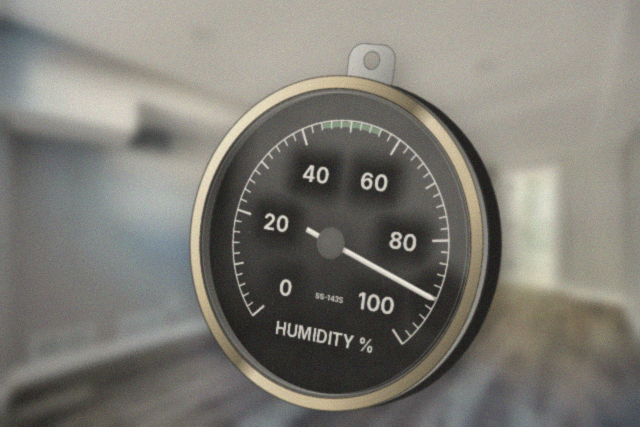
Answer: 90 %
